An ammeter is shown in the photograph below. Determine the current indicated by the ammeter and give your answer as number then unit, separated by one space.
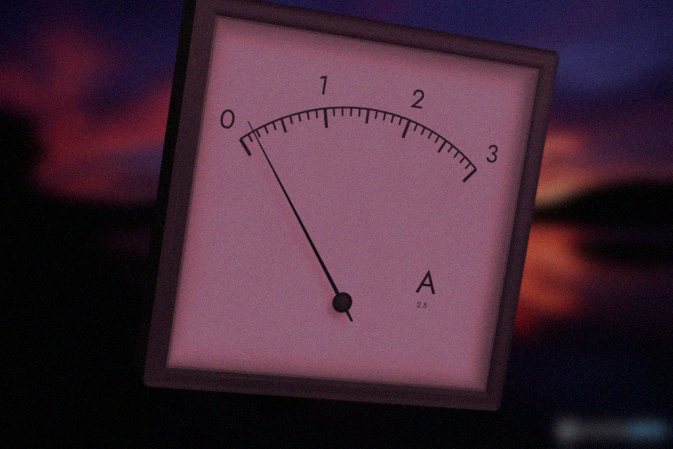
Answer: 0.15 A
